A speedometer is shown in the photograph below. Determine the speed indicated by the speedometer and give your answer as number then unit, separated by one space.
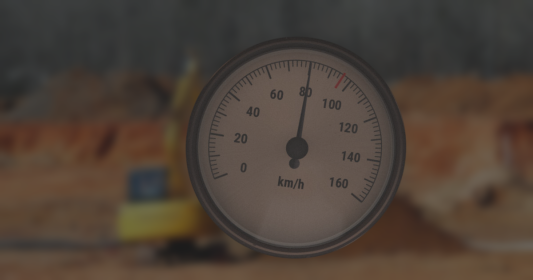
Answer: 80 km/h
